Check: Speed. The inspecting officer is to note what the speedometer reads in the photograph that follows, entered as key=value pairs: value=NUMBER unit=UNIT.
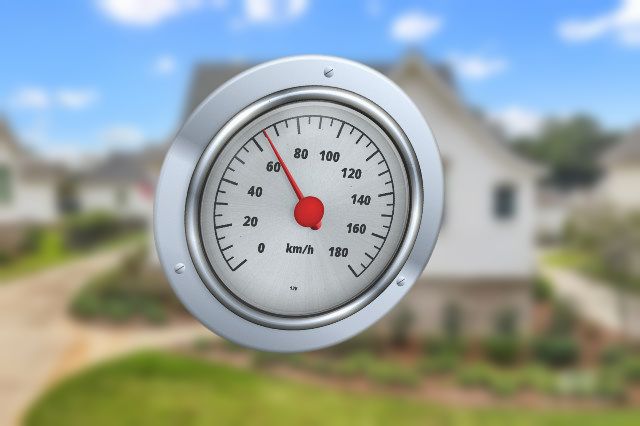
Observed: value=65 unit=km/h
